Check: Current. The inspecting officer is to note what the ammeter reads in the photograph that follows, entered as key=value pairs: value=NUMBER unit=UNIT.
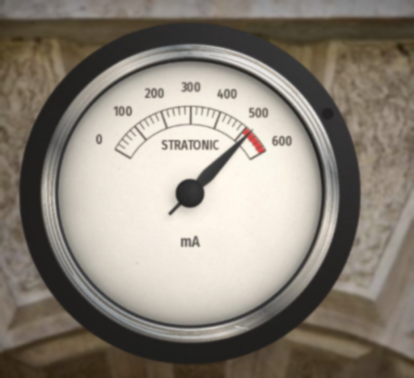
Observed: value=520 unit=mA
